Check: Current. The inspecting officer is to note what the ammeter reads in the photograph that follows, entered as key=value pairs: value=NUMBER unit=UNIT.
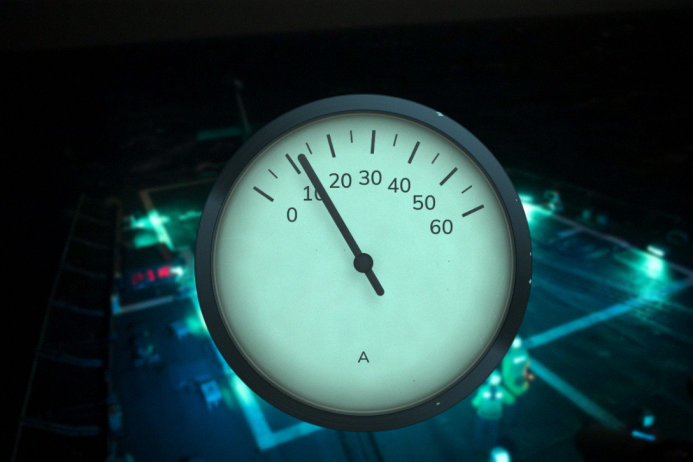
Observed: value=12.5 unit=A
